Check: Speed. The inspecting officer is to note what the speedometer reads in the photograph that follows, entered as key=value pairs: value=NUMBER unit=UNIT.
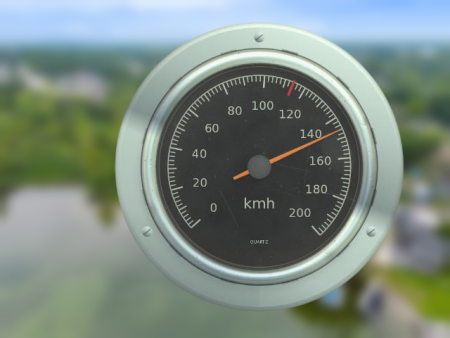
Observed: value=146 unit=km/h
